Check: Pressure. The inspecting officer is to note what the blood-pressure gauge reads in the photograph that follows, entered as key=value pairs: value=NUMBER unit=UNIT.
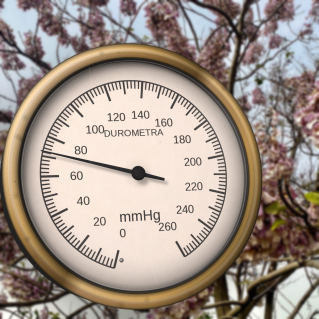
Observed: value=72 unit=mmHg
